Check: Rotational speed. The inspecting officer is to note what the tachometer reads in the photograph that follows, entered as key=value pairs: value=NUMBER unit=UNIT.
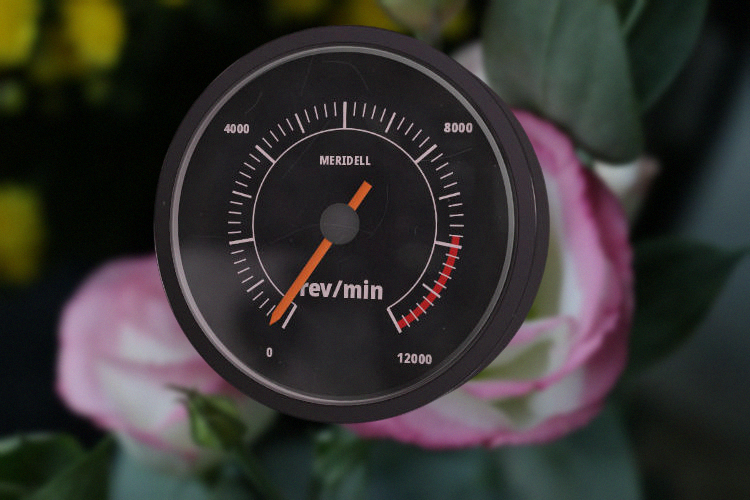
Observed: value=200 unit=rpm
